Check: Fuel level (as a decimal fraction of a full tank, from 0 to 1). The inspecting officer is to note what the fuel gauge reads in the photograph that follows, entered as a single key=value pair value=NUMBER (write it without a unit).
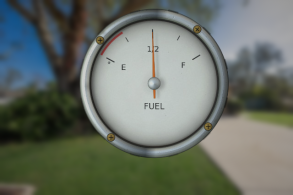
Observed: value=0.5
